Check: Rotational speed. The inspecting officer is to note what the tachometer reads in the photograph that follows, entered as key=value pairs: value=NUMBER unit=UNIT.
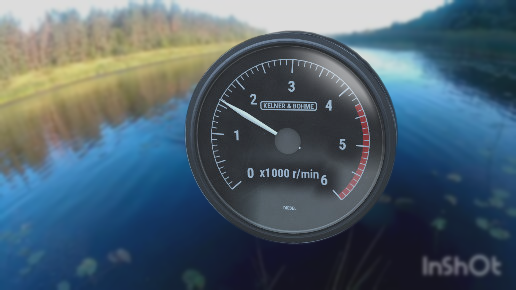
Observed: value=1600 unit=rpm
